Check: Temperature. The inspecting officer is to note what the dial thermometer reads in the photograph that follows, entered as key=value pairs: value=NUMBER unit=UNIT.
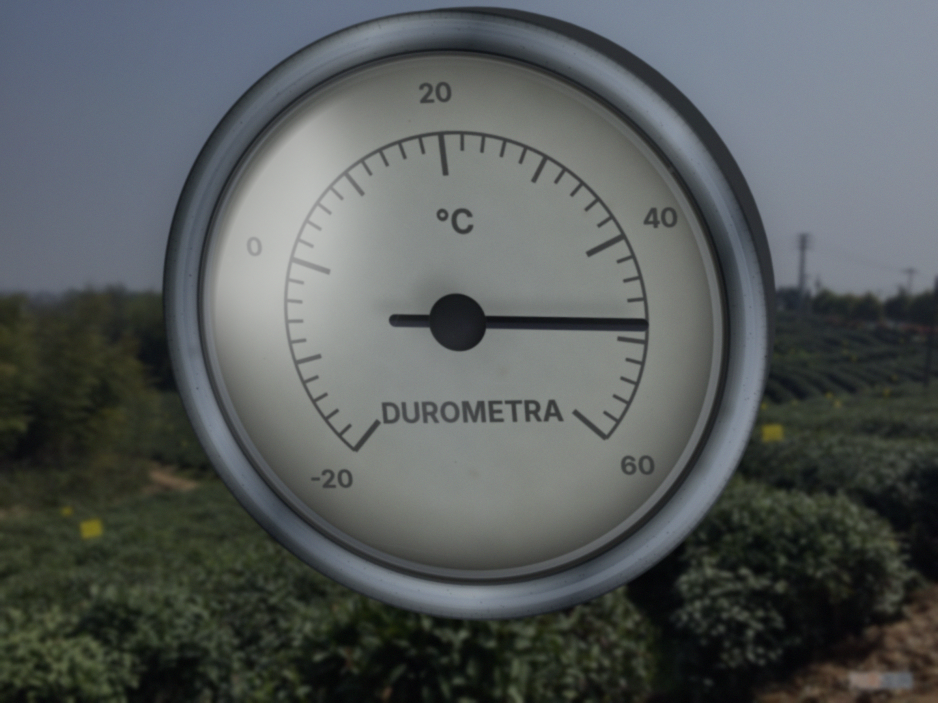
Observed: value=48 unit=°C
